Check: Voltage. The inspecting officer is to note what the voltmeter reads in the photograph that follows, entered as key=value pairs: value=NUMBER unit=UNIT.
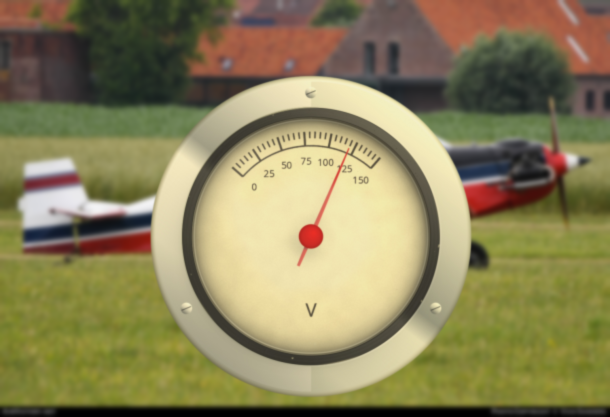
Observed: value=120 unit=V
